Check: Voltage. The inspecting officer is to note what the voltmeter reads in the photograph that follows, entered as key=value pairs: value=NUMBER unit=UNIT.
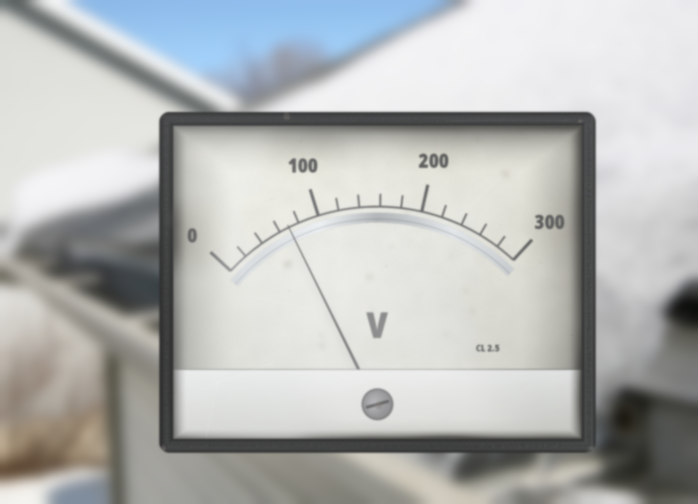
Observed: value=70 unit=V
